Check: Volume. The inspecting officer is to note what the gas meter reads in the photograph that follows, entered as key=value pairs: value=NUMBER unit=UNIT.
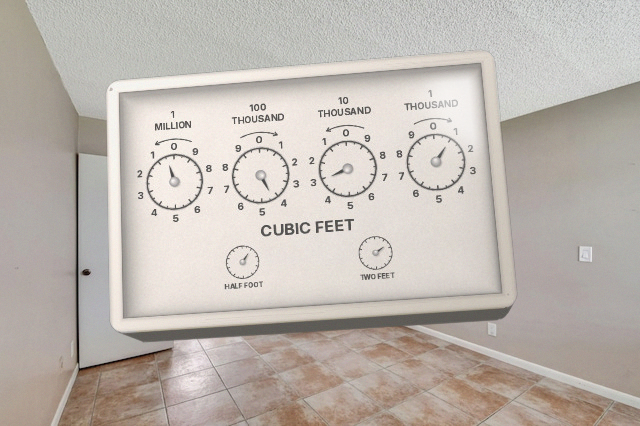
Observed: value=43100 unit=ft³
